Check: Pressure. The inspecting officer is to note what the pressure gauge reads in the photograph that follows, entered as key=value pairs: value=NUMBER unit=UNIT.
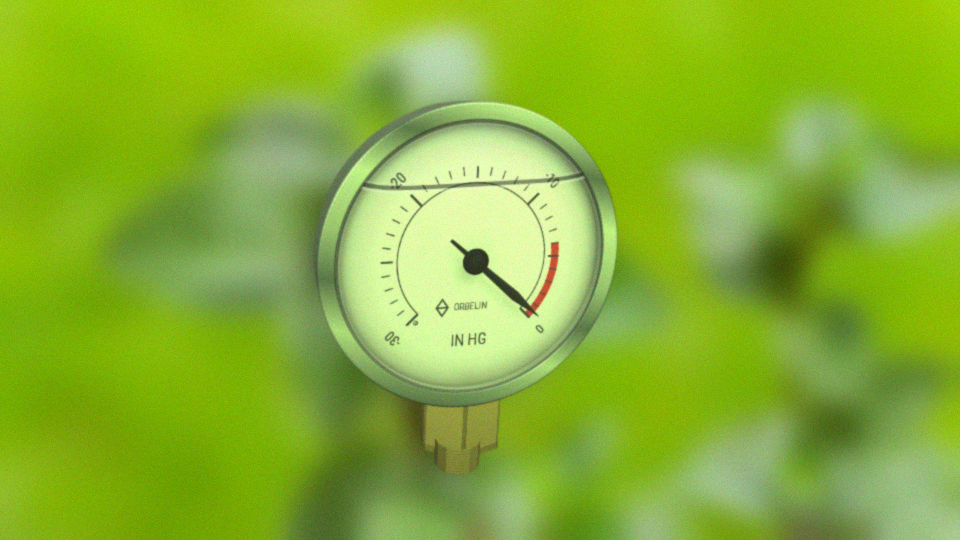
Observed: value=-0.5 unit=inHg
